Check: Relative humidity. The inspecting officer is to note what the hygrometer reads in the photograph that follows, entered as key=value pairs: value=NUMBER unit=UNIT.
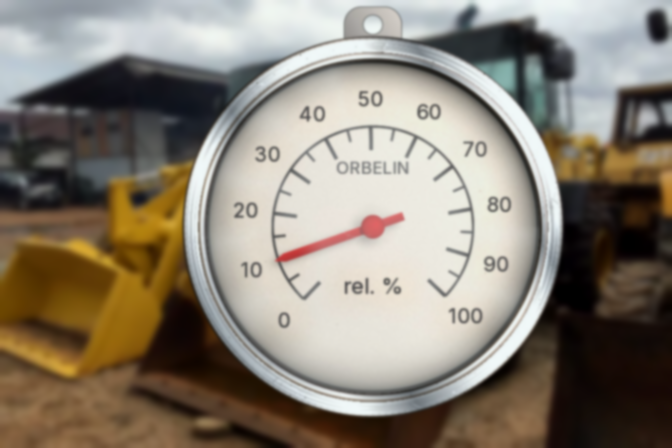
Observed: value=10 unit=%
